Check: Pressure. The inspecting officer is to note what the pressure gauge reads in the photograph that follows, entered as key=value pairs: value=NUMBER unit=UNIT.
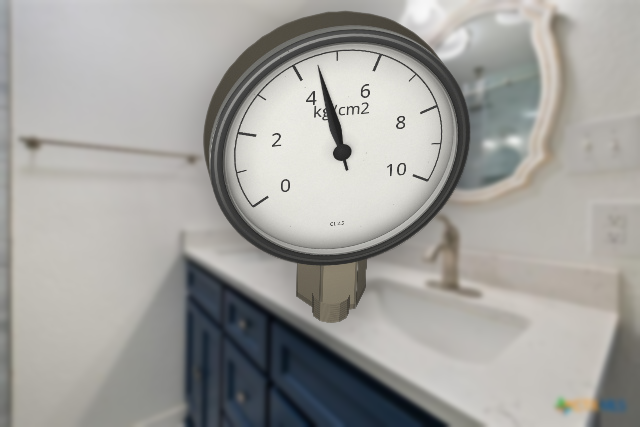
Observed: value=4.5 unit=kg/cm²
